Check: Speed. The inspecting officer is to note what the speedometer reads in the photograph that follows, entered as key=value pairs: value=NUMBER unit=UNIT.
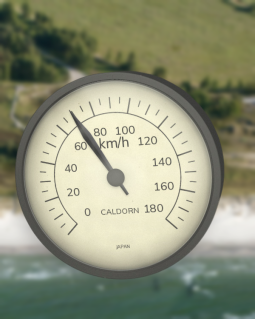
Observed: value=70 unit=km/h
